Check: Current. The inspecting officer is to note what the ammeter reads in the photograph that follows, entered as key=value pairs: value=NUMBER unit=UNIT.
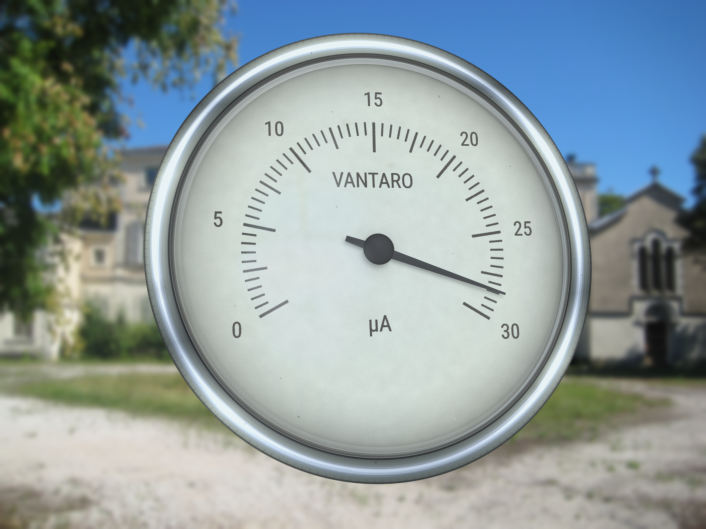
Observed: value=28.5 unit=µA
